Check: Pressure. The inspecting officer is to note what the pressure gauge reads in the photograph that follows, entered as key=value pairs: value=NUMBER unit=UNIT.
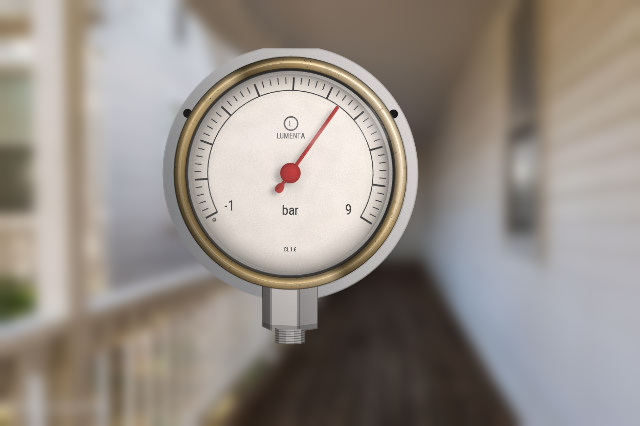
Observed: value=5.4 unit=bar
